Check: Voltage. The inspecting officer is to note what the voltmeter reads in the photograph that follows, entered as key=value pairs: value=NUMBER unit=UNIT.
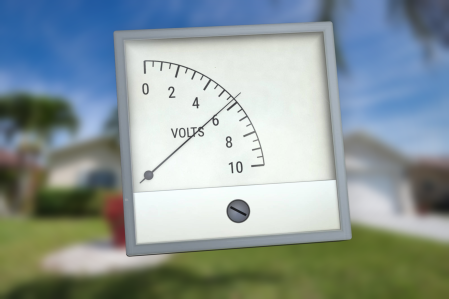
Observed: value=5.75 unit=V
